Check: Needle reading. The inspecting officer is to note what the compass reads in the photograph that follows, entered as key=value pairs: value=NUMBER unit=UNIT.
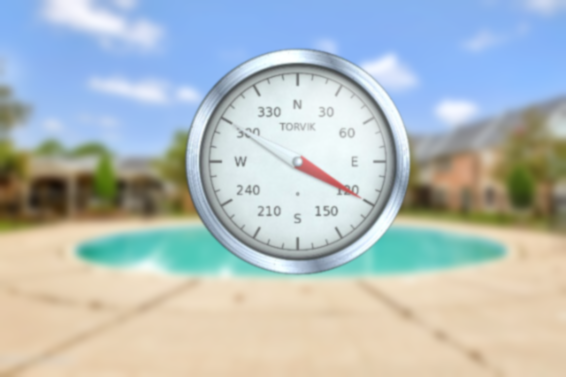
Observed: value=120 unit=°
